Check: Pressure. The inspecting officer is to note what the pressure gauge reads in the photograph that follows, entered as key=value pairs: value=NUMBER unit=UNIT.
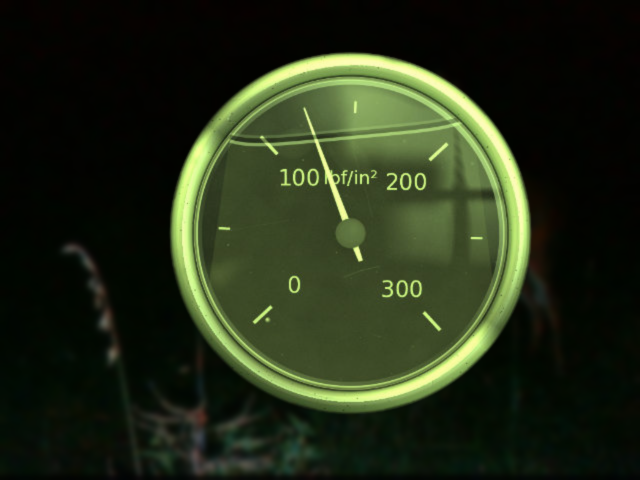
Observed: value=125 unit=psi
